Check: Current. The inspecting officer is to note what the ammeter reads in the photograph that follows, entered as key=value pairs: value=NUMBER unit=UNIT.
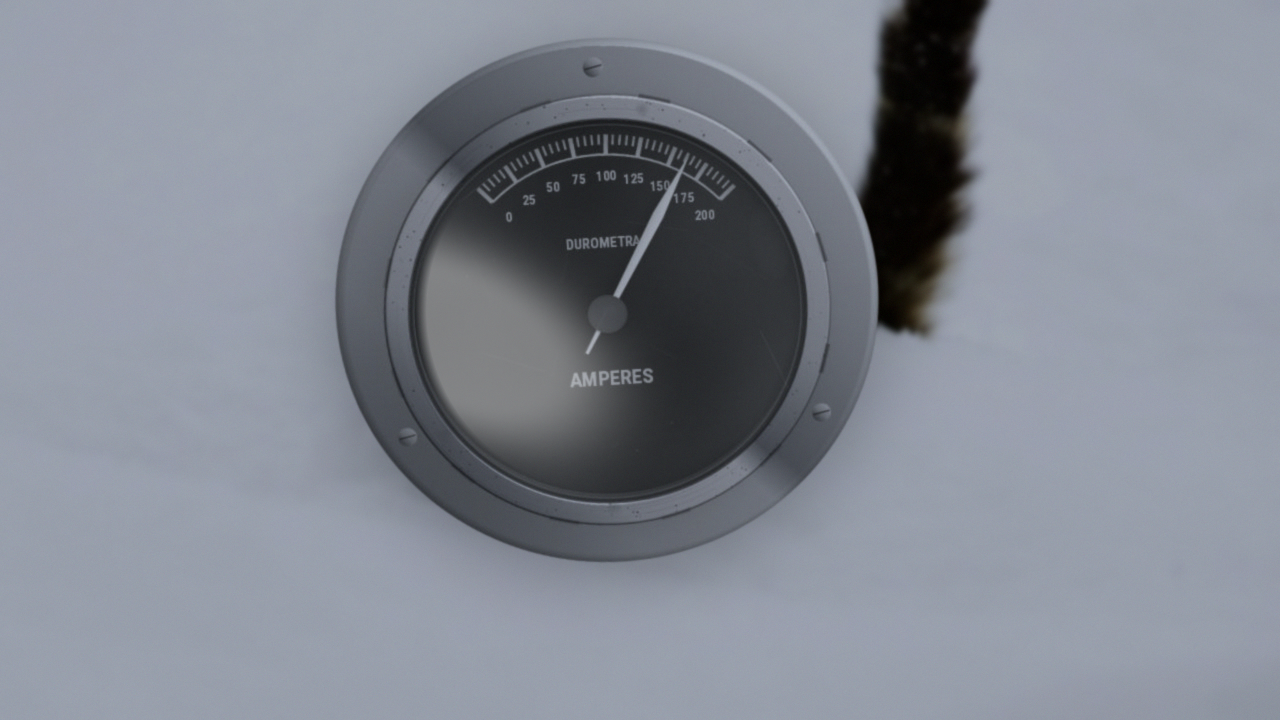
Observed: value=160 unit=A
